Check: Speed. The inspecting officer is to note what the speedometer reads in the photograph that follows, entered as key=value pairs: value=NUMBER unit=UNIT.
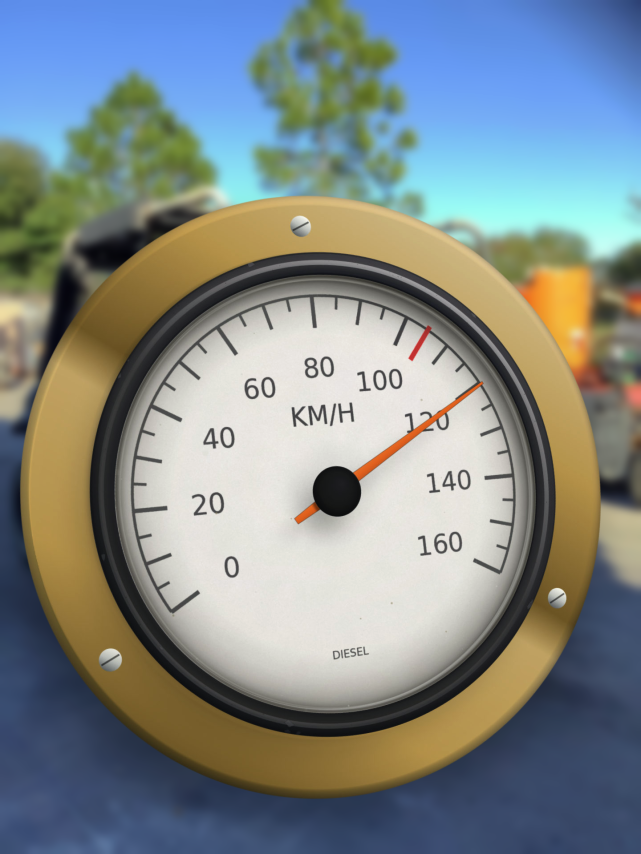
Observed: value=120 unit=km/h
